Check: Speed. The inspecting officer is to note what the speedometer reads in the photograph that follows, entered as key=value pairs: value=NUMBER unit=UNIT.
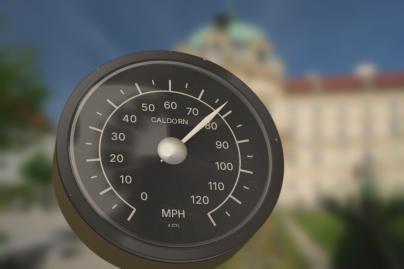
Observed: value=77.5 unit=mph
